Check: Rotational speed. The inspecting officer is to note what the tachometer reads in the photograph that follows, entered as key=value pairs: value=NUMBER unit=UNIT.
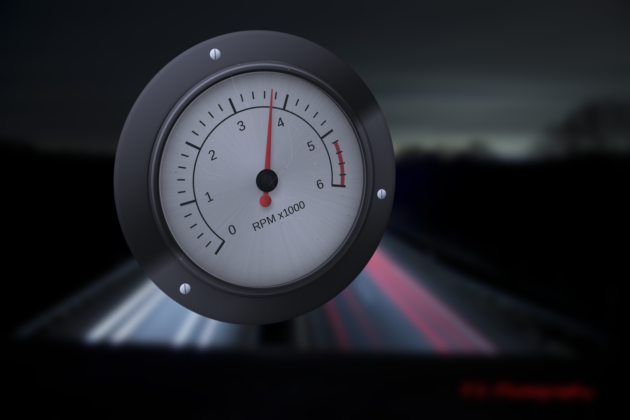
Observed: value=3700 unit=rpm
